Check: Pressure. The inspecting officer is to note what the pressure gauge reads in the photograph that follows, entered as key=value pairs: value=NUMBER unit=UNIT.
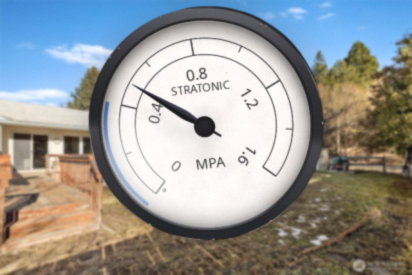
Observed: value=0.5 unit=MPa
